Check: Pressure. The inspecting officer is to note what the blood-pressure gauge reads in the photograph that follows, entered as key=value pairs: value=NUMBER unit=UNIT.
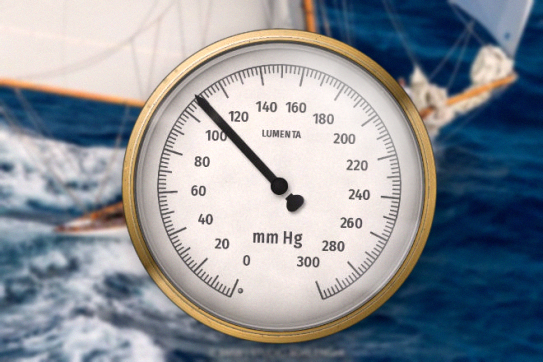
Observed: value=108 unit=mmHg
